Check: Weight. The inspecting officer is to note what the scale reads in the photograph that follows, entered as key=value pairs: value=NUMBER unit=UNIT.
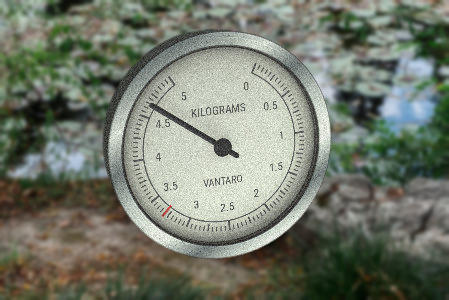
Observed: value=4.65 unit=kg
